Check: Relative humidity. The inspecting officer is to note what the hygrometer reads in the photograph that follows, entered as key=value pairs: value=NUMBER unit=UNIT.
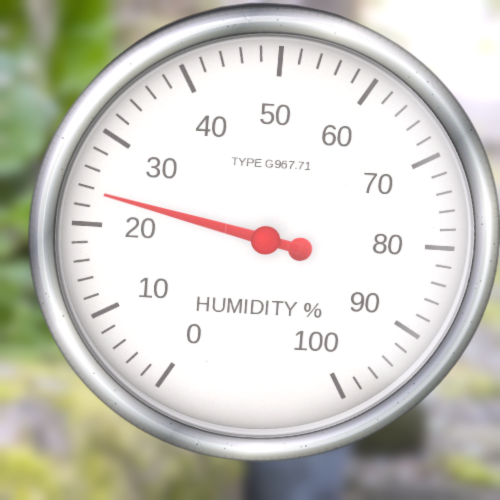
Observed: value=24 unit=%
